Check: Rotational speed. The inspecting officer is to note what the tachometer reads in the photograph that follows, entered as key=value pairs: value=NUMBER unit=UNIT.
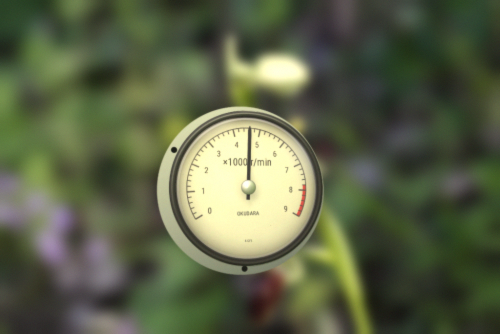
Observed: value=4600 unit=rpm
